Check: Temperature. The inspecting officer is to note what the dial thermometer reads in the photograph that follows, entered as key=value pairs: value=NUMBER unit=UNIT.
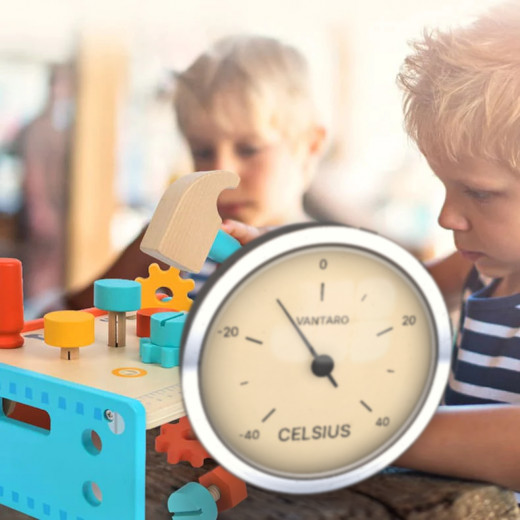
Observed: value=-10 unit=°C
